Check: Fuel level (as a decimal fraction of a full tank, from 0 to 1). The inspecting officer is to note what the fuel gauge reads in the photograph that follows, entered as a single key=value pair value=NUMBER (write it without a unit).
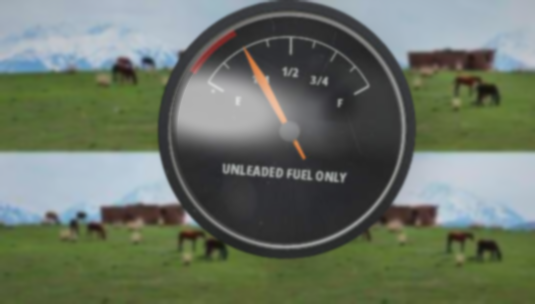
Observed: value=0.25
